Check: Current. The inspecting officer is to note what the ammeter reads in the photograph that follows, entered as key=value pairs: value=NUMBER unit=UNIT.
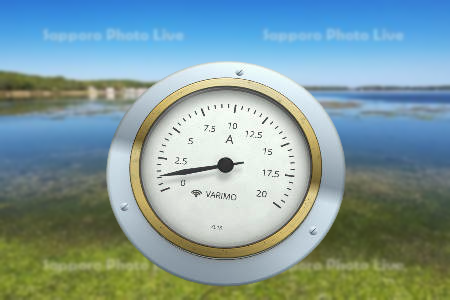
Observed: value=1 unit=A
